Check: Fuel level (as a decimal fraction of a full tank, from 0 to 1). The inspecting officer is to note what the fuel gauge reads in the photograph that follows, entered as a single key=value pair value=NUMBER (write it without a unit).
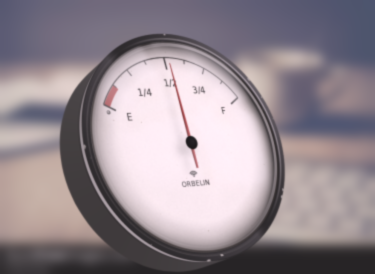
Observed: value=0.5
